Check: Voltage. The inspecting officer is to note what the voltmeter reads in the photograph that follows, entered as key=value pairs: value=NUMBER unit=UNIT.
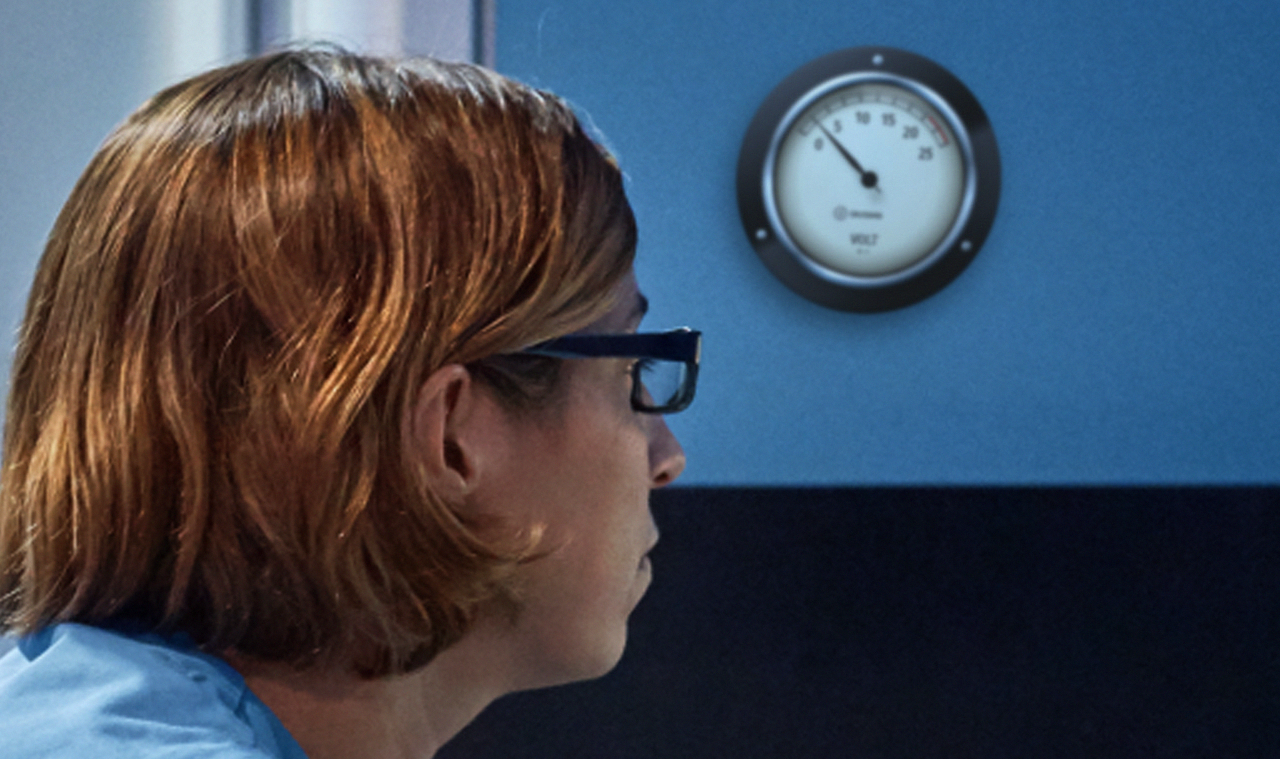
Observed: value=2.5 unit=V
